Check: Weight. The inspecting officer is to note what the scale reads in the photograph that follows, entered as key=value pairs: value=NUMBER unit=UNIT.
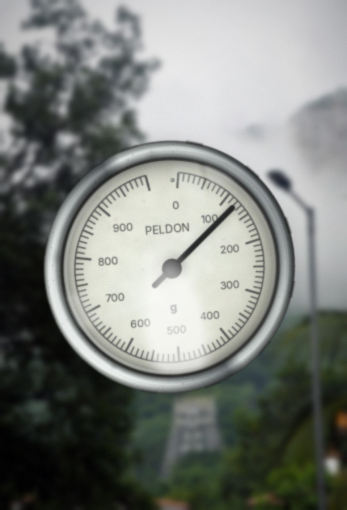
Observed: value=120 unit=g
